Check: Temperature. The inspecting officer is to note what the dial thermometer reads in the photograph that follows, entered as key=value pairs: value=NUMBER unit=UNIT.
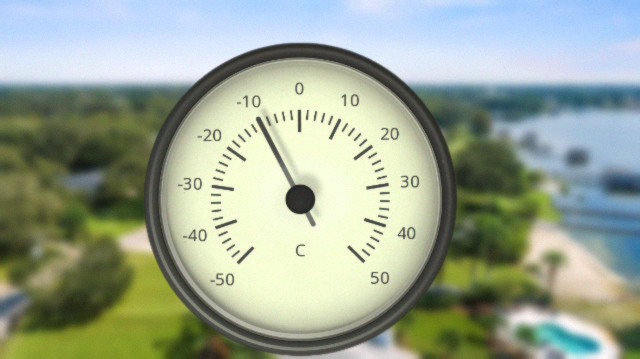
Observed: value=-10 unit=°C
